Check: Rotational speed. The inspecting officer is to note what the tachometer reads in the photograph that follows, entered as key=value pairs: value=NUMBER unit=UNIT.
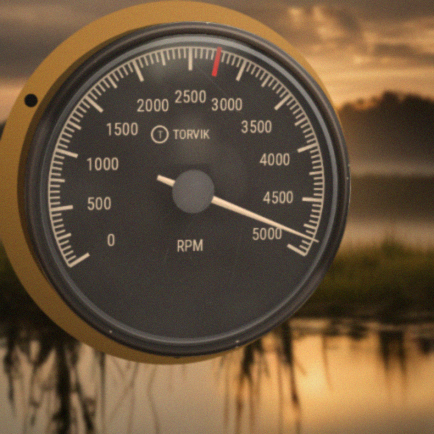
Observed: value=4850 unit=rpm
